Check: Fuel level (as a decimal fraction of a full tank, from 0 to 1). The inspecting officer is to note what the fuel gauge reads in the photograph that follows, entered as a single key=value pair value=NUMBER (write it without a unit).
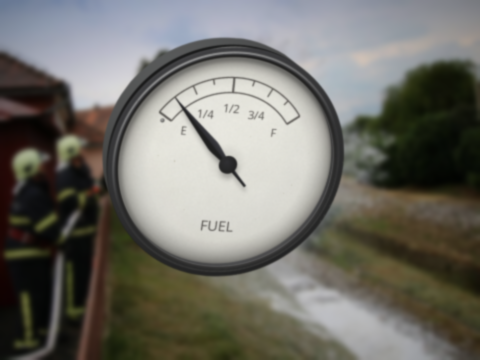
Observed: value=0.125
